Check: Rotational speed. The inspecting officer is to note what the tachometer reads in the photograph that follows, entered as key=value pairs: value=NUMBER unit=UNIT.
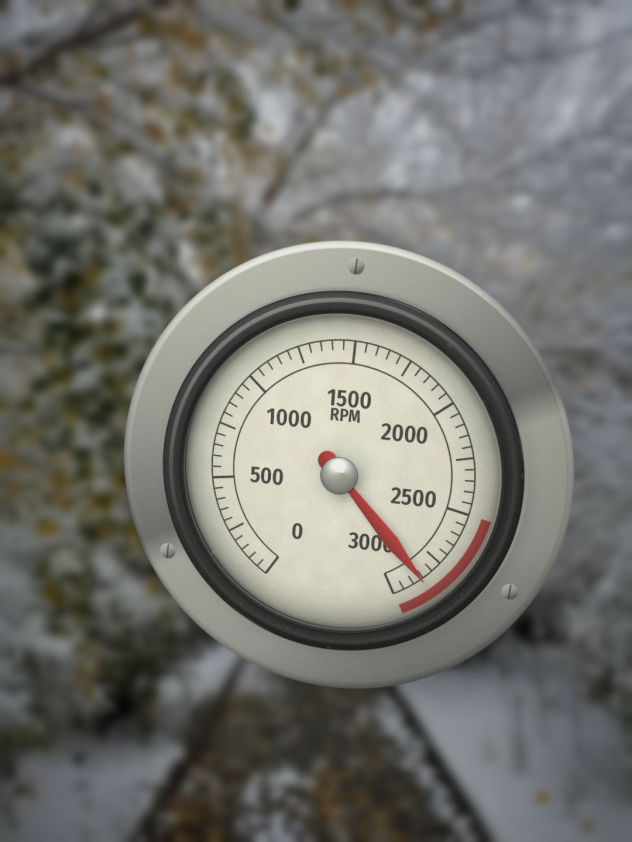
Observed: value=2850 unit=rpm
